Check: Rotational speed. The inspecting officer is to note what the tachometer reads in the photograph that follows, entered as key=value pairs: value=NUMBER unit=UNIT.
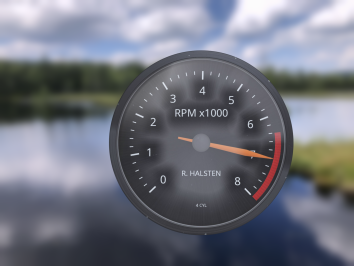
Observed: value=7000 unit=rpm
